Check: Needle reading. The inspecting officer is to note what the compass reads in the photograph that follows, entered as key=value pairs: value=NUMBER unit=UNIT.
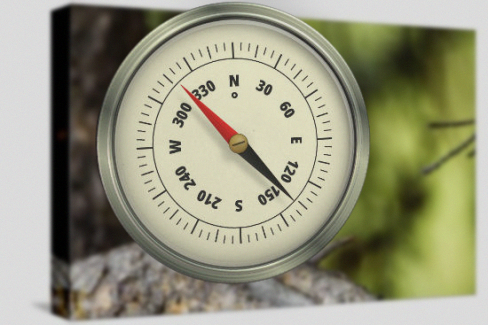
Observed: value=317.5 unit=°
